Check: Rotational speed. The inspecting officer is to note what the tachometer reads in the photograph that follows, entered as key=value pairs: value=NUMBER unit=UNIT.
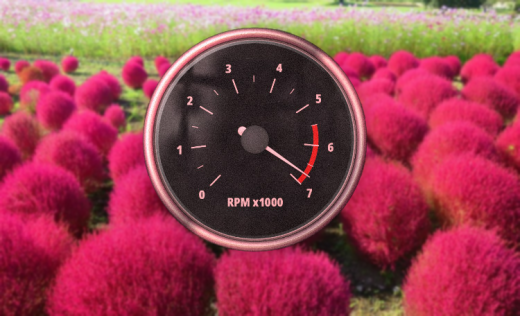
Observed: value=6750 unit=rpm
